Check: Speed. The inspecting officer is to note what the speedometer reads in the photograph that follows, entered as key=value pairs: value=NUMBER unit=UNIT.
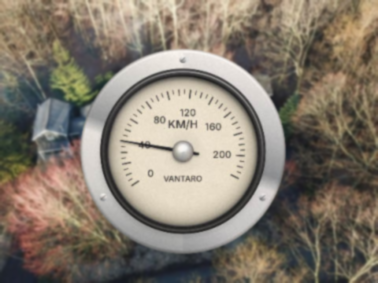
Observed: value=40 unit=km/h
